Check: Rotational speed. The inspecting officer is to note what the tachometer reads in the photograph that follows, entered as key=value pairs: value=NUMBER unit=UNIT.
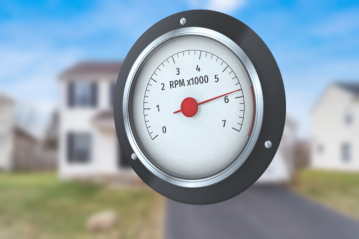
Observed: value=5800 unit=rpm
